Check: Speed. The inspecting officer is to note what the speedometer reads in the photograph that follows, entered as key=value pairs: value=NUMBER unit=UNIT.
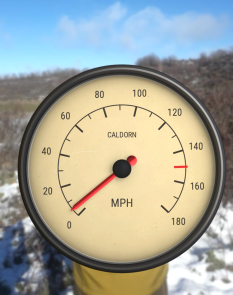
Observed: value=5 unit=mph
